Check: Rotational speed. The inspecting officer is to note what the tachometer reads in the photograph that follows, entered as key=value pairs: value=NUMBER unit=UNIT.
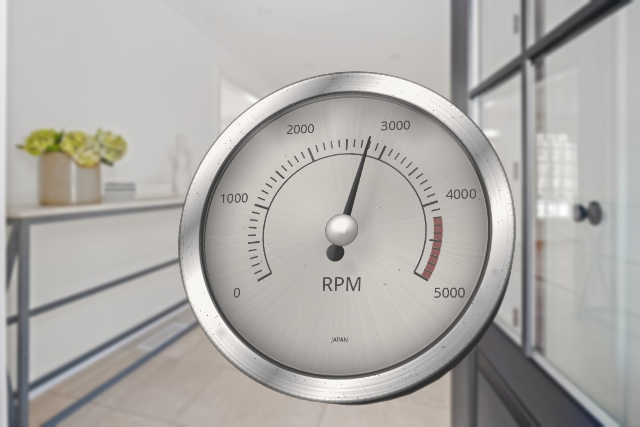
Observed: value=2800 unit=rpm
